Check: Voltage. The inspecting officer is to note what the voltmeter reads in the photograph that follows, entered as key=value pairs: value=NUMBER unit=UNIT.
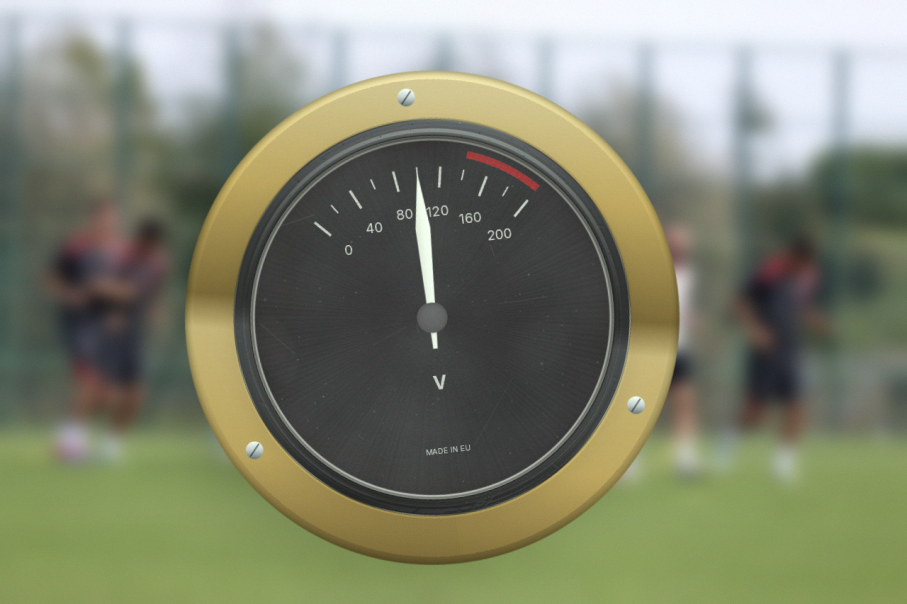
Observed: value=100 unit=V
